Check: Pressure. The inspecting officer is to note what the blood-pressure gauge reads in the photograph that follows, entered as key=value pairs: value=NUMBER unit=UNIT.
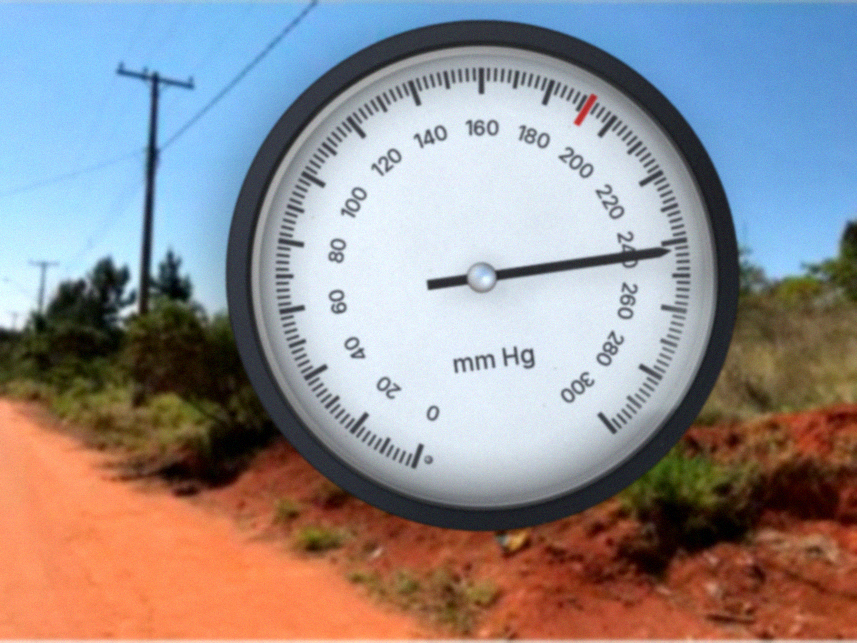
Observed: value=242 unit=mmHg
